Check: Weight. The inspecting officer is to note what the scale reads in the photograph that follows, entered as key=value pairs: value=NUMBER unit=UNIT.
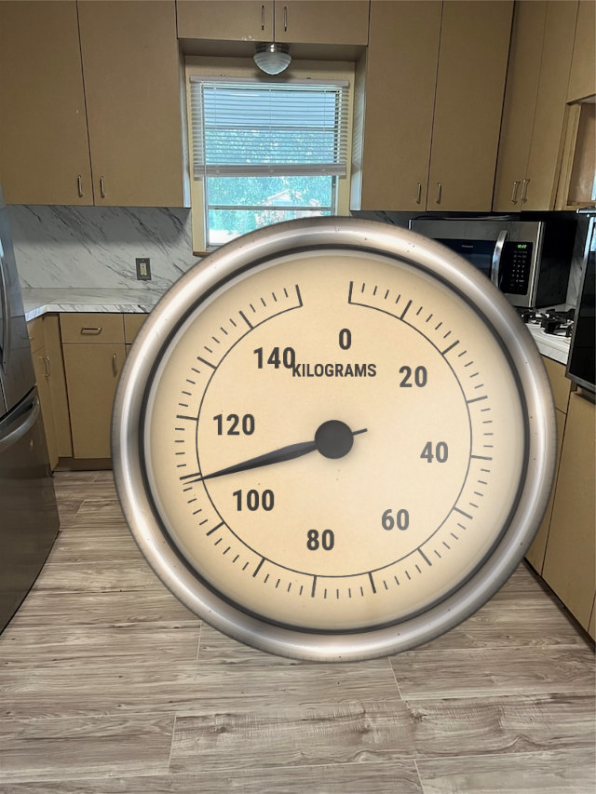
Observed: value=109 unit=kg
